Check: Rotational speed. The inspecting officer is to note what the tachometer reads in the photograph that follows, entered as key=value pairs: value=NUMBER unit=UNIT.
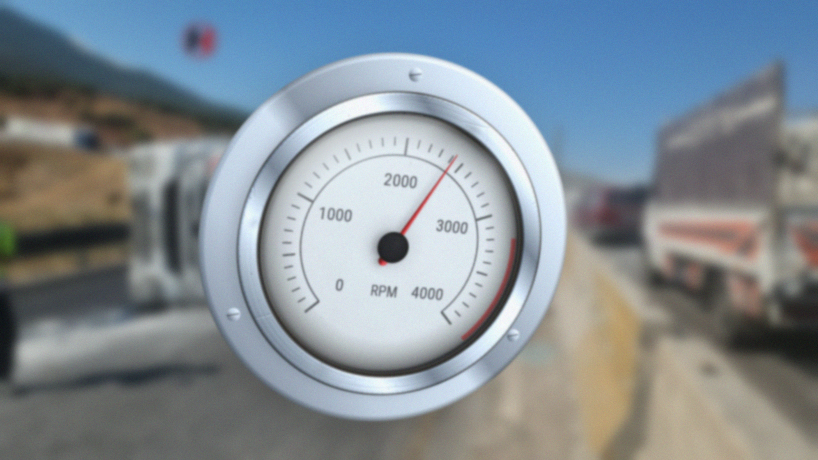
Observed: value=2400 unit=rpm
